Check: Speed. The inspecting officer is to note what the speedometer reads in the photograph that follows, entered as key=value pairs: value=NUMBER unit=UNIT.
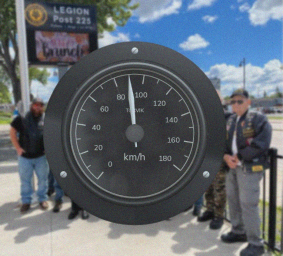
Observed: value=90 unit=km/h
